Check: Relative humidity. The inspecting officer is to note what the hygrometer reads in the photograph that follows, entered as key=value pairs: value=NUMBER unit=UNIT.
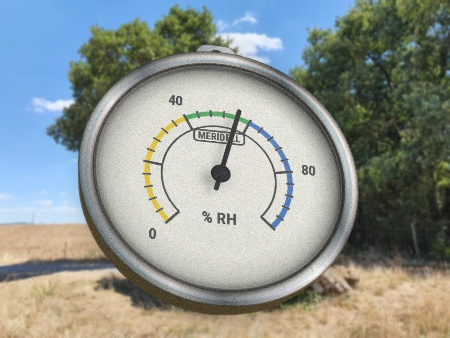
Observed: value=56 unit=%
